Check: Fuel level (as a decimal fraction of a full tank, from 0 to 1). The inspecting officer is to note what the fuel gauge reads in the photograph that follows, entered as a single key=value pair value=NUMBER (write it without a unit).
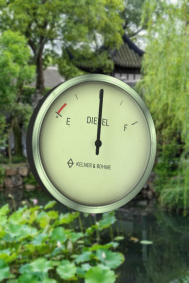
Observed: value=0.5
